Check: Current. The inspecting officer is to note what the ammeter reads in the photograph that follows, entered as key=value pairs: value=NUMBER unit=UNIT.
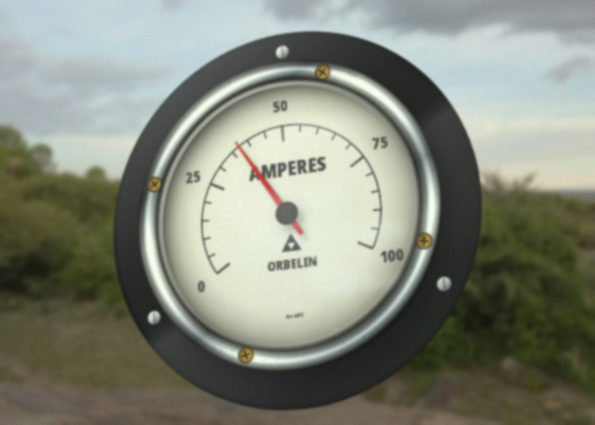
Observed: value=37.5 unit=A
